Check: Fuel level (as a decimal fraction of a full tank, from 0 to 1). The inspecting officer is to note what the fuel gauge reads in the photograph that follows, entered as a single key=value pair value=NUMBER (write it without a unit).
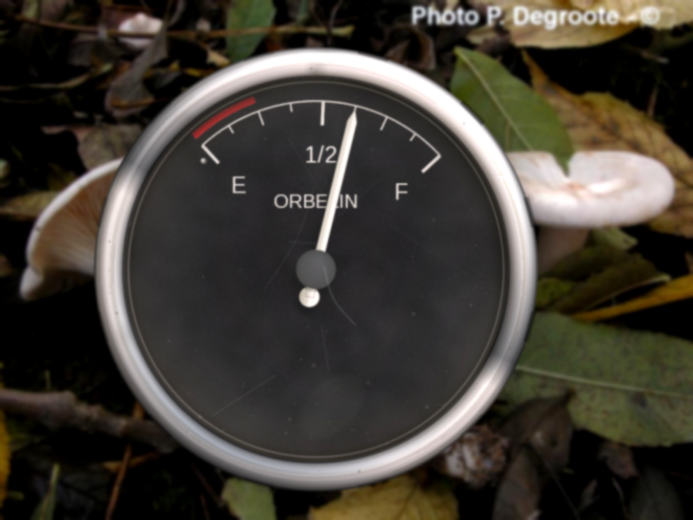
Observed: value=0.625
